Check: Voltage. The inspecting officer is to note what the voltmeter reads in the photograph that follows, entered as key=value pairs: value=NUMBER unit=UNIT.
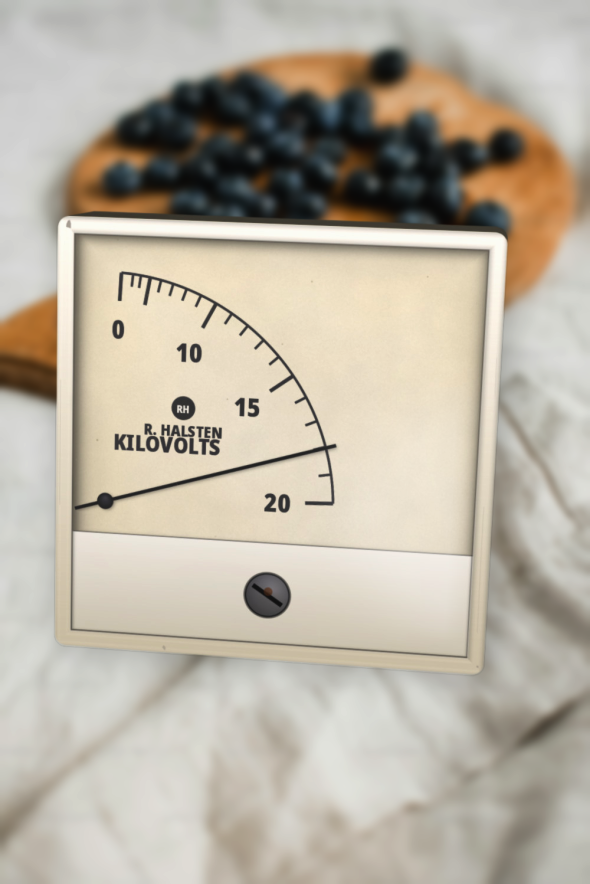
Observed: value=18 unit=kV
